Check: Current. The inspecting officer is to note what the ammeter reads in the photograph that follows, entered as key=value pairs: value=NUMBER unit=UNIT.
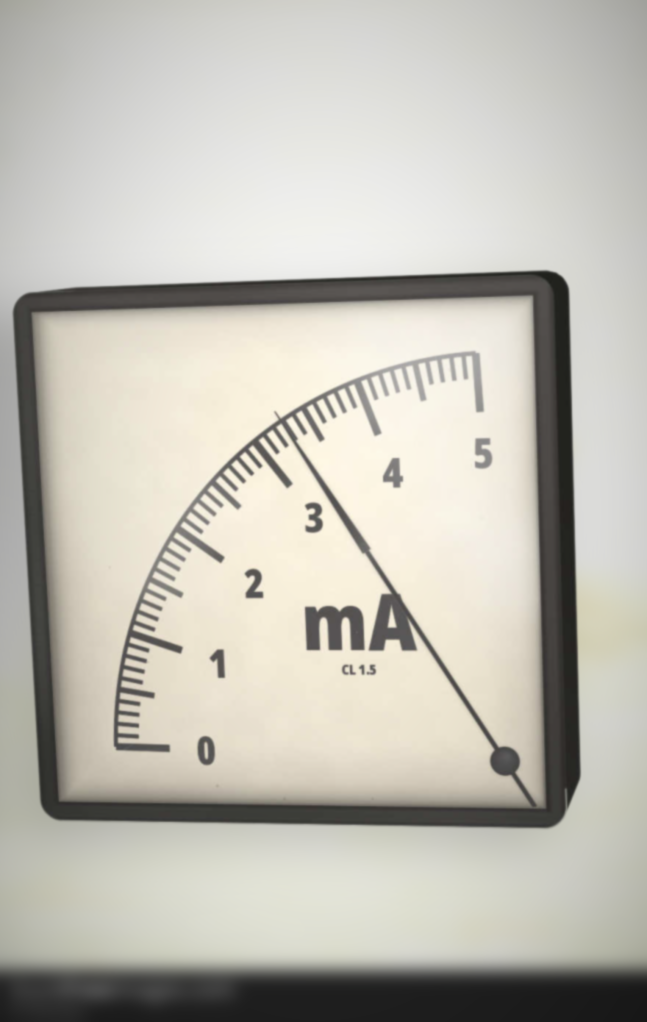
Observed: value=3.3 unit=mA
